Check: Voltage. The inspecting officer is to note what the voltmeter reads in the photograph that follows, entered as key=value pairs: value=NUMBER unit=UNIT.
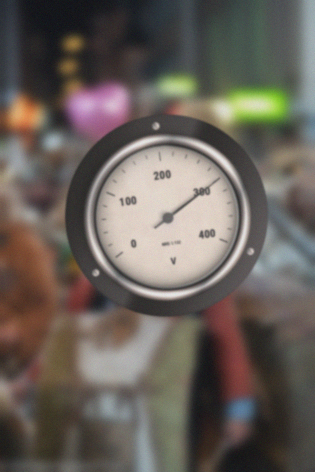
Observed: value=300 unit=V
